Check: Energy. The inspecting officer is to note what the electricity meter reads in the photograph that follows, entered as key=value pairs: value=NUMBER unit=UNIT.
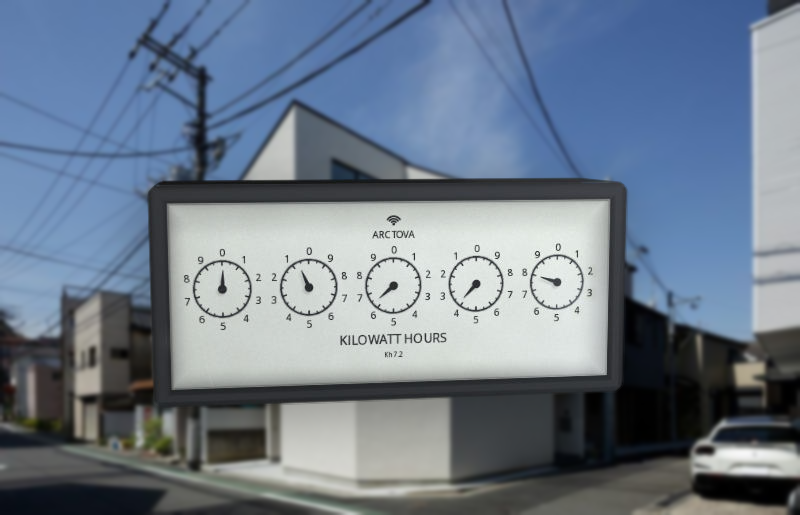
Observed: value=638 unit=kWh
